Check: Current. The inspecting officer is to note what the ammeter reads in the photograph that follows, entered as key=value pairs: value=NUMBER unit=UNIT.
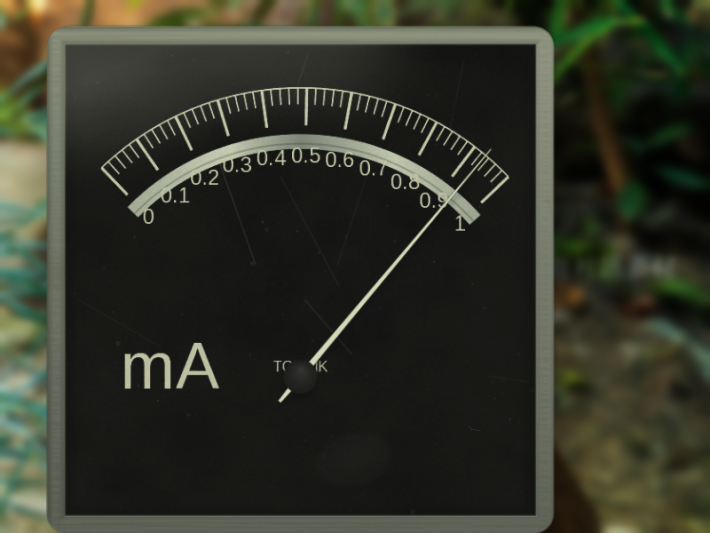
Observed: value=0.93 unit=mA
